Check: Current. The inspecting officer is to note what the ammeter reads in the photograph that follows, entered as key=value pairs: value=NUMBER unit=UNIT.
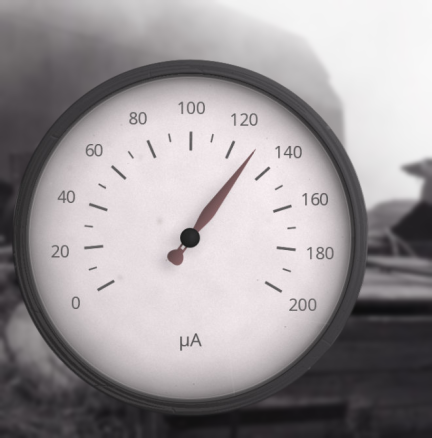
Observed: value=130 unit=µA
